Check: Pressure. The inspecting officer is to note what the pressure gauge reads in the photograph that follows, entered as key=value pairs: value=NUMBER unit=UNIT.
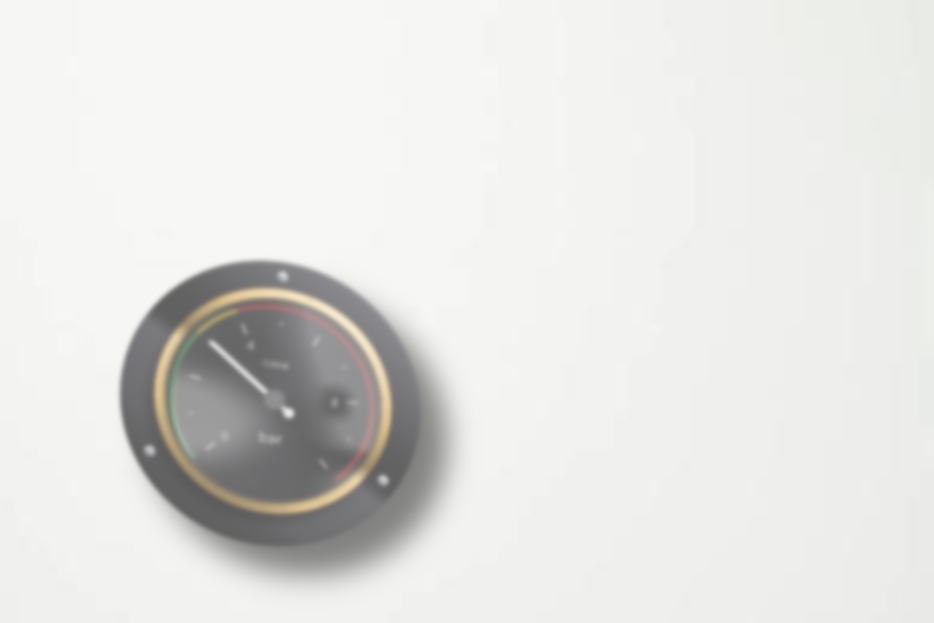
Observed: value=3 unit=bar
